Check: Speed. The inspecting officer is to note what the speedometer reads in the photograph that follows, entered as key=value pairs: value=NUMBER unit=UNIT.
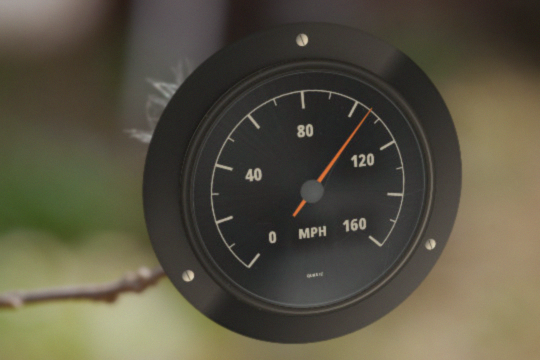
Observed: value=105 unit=mph
